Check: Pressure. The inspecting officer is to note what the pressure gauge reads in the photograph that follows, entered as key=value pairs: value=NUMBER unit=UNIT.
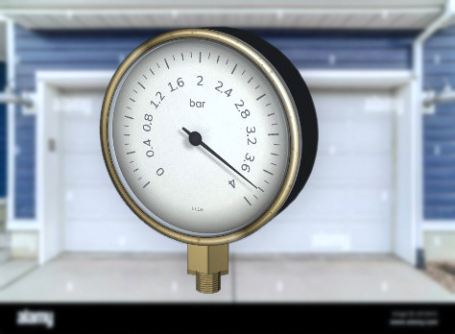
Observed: value=3.8 unit=bar
